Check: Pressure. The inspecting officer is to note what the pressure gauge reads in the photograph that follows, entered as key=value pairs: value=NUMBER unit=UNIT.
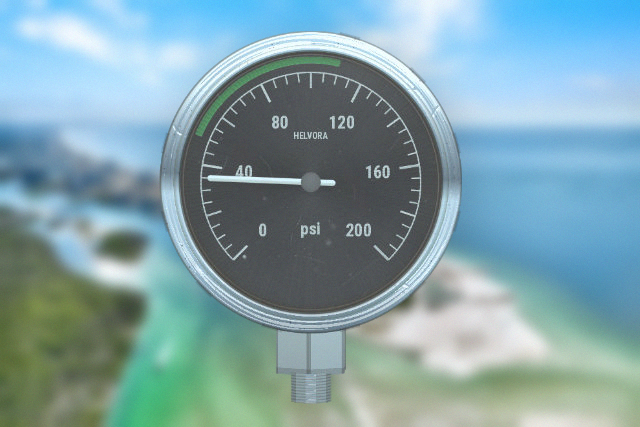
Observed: value=35 unit=psi
